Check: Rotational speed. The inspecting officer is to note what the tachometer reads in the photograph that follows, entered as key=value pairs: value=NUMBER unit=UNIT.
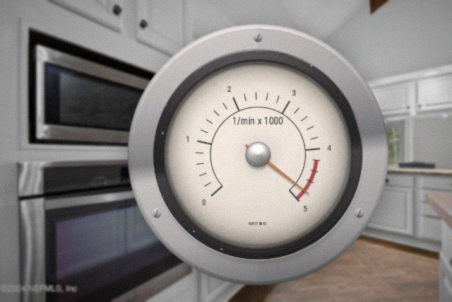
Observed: value=4800 unit=rpm
